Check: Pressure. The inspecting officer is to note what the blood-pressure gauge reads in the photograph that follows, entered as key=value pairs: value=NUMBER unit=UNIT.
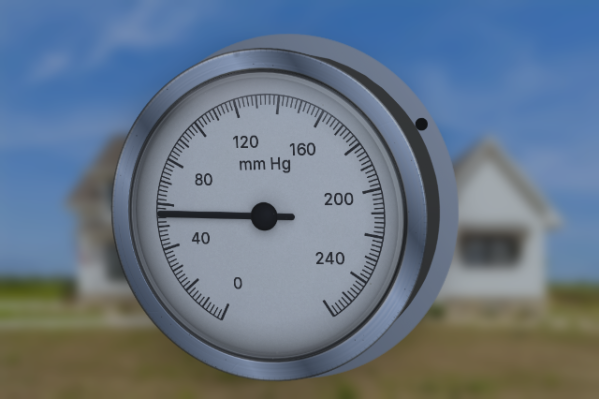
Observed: value=56 unit=mmHg
